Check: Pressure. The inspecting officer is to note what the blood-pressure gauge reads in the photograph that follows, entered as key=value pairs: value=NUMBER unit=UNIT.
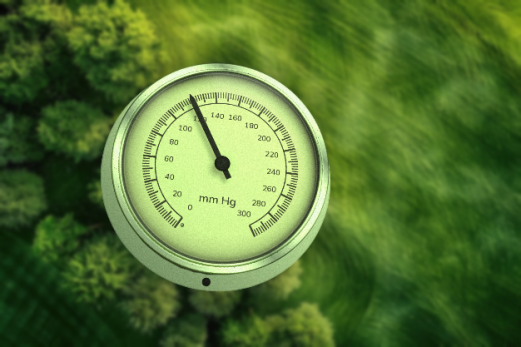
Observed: value=120 unit=mmHg
